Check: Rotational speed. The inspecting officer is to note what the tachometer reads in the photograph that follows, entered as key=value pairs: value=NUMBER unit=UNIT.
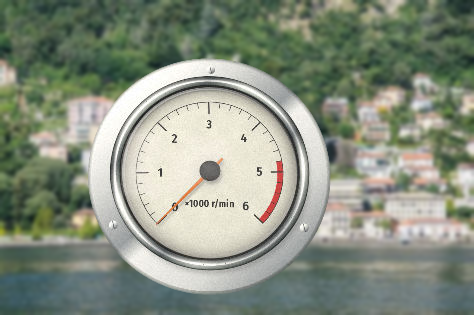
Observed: value=0 unit=rpm
